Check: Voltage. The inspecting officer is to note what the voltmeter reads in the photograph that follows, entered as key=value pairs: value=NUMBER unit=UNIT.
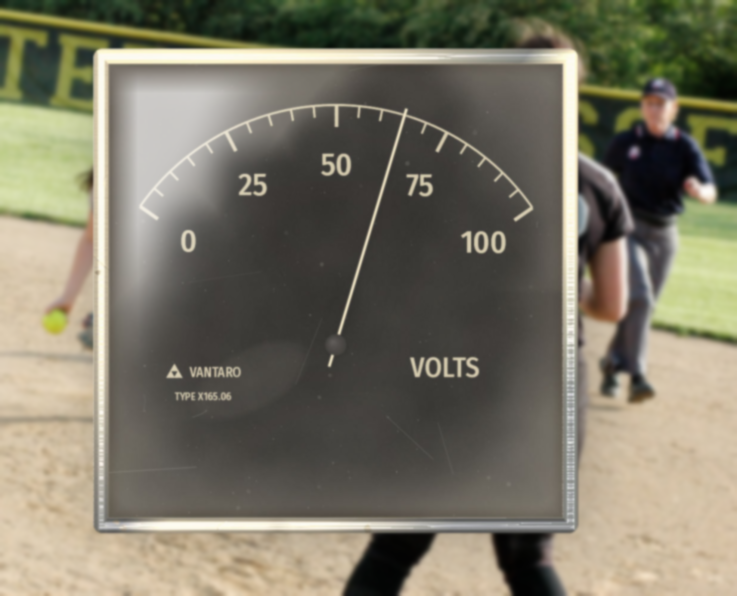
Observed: value=65 unit=V
